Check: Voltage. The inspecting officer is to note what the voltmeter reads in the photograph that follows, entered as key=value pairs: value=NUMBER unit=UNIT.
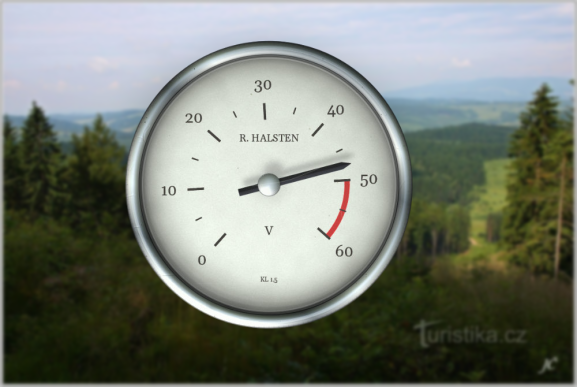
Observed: value=47.5 unit=V
